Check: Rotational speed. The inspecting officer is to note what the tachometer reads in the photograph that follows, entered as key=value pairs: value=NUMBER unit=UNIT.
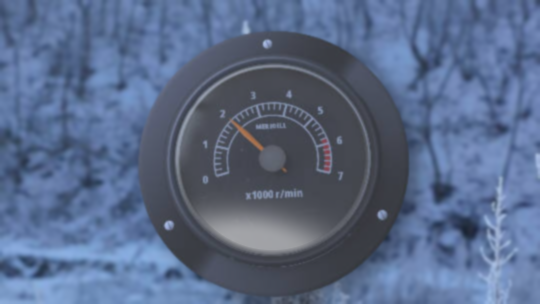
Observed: value=2000 unit=rpm
